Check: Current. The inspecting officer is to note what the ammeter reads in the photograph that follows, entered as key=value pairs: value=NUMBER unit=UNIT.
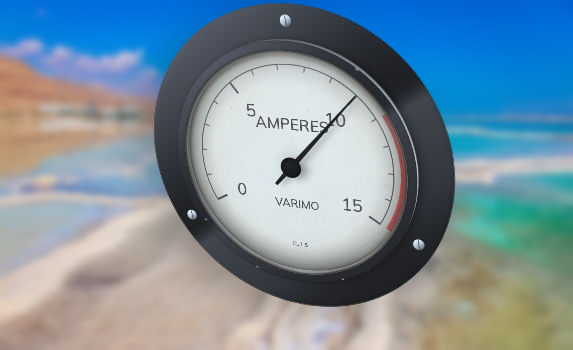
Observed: value=10 unit=A
